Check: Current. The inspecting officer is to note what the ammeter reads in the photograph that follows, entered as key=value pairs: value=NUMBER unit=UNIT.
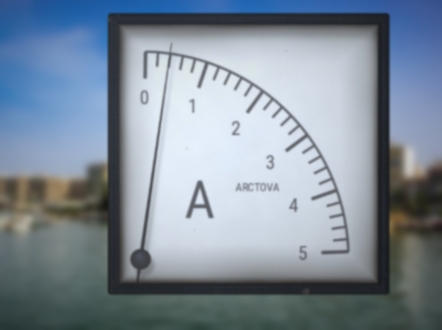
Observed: value=0.4 unit=A
